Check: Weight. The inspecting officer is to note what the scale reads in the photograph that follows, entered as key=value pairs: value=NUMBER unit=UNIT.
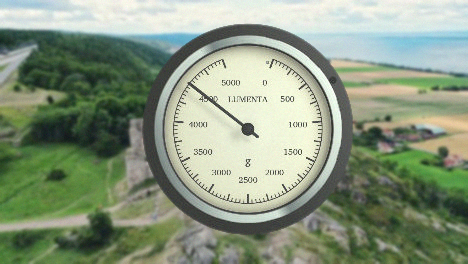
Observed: value=4500 unit=g
